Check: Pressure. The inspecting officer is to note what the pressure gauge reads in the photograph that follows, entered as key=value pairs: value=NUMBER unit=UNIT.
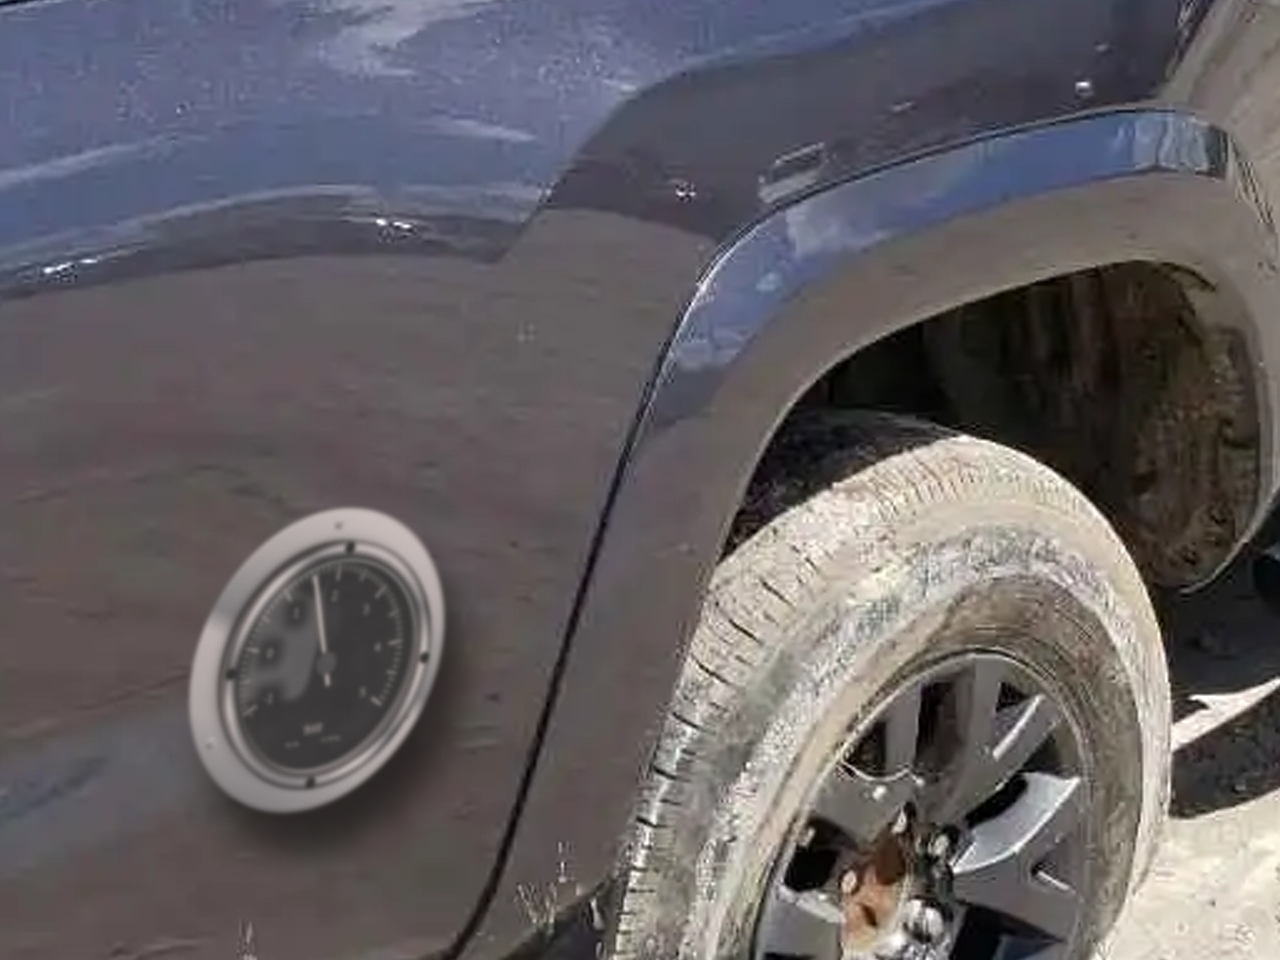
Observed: value=1.5 unit=bar
